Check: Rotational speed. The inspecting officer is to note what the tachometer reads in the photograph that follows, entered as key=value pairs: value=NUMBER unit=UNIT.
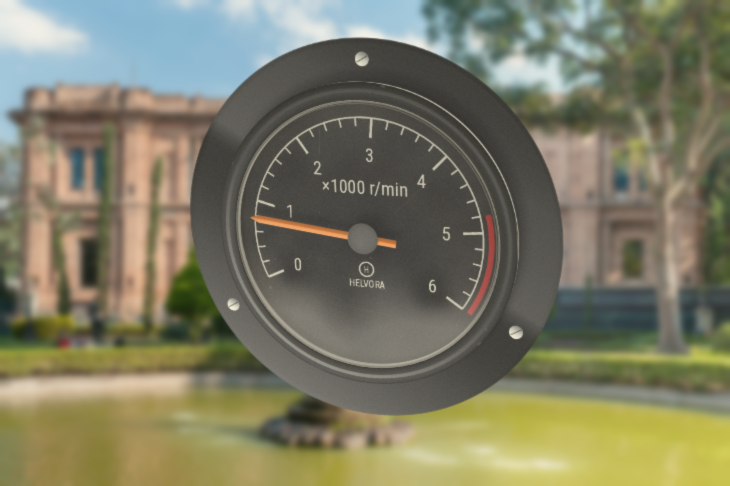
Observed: value=800 unit=rpm
